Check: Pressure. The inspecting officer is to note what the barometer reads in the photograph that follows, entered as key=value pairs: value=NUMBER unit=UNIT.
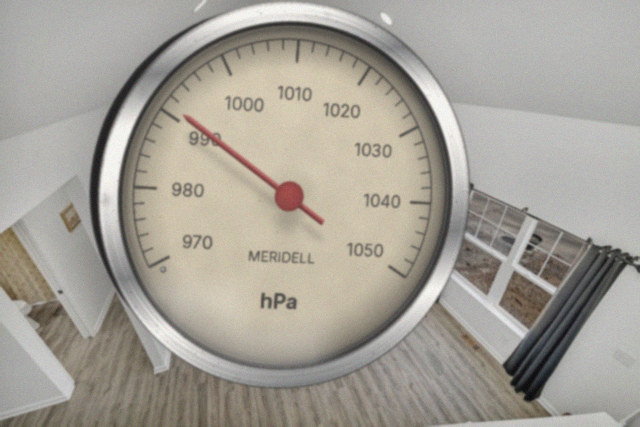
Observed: value=991 unit=hPa
